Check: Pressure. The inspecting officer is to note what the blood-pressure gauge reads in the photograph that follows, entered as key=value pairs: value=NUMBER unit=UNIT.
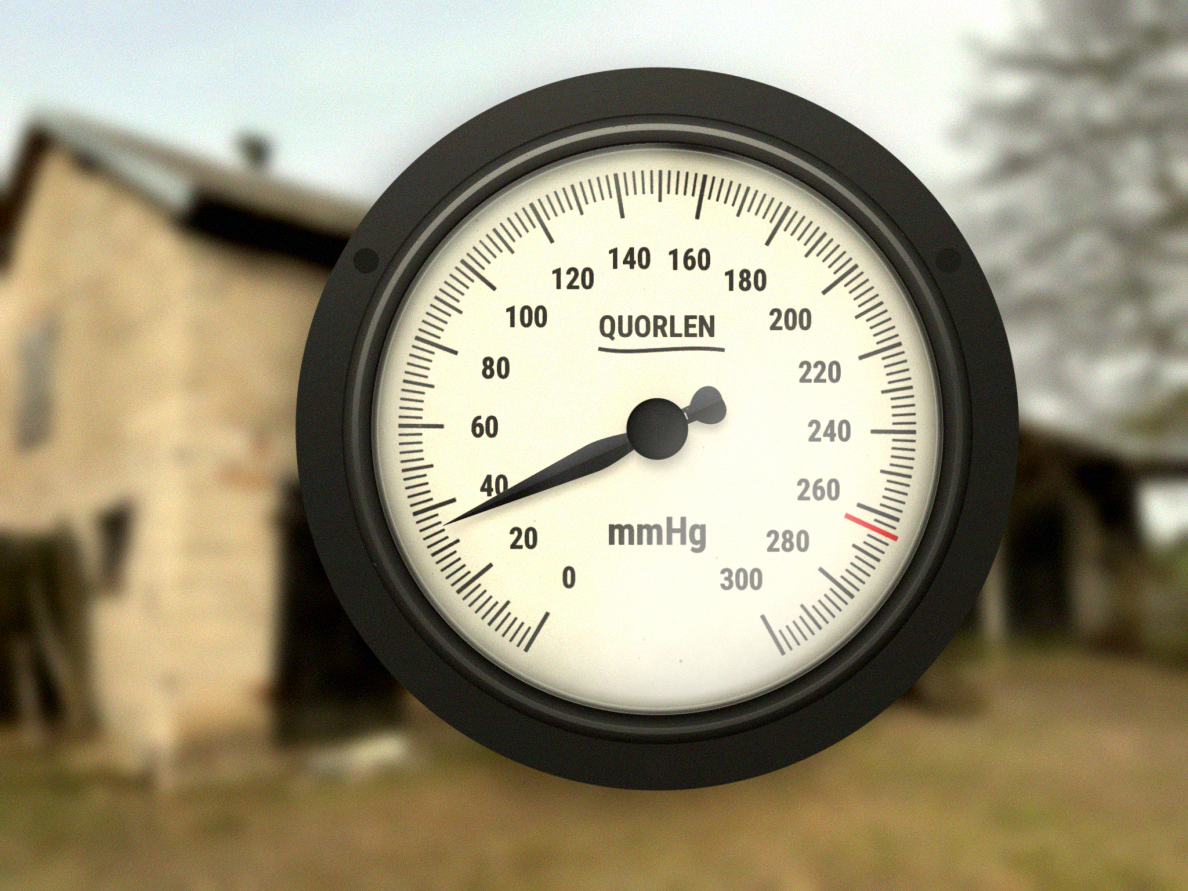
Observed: value=35 unit=mmHg
